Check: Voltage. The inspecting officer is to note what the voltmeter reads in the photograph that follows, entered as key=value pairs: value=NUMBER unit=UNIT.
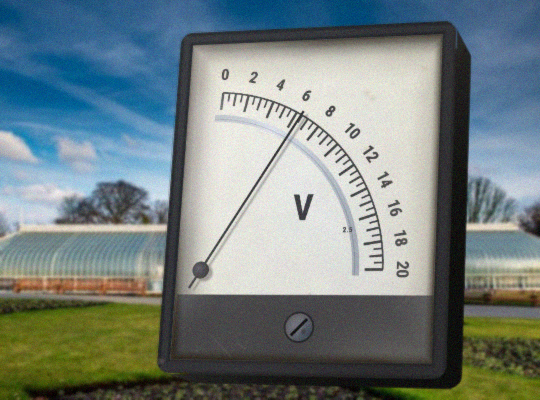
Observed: value=6.5 unit=V
